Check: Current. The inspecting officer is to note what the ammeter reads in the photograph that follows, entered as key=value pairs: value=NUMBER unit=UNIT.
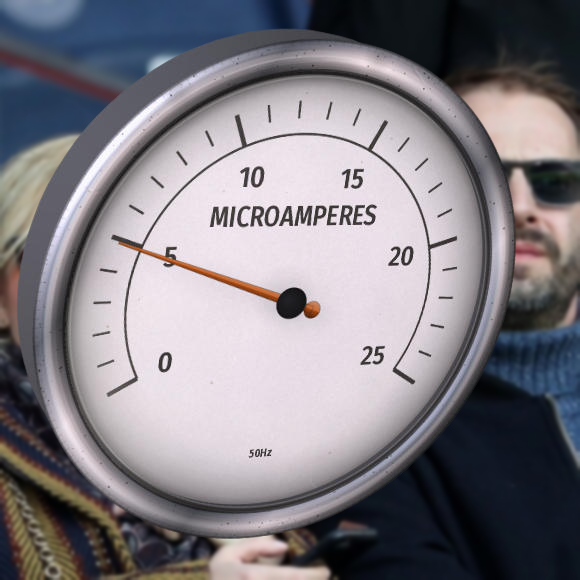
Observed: value=5 unit=µA
